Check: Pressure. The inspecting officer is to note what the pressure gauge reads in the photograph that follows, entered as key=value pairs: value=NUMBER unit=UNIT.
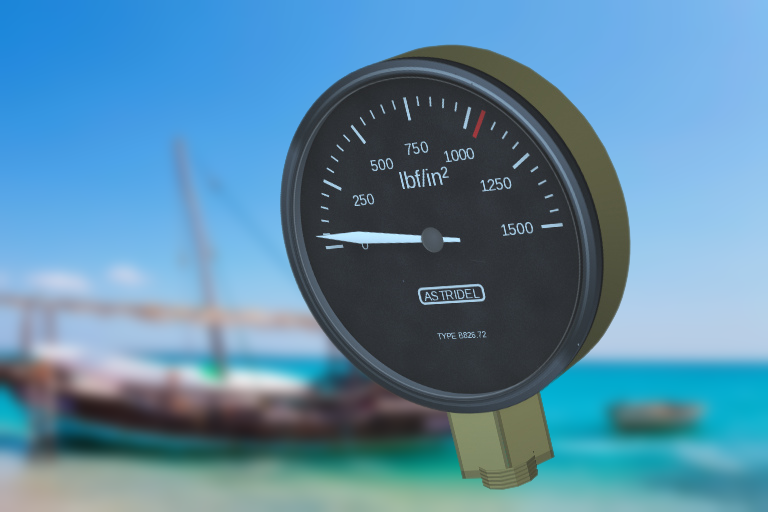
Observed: value=50 unit=psi
